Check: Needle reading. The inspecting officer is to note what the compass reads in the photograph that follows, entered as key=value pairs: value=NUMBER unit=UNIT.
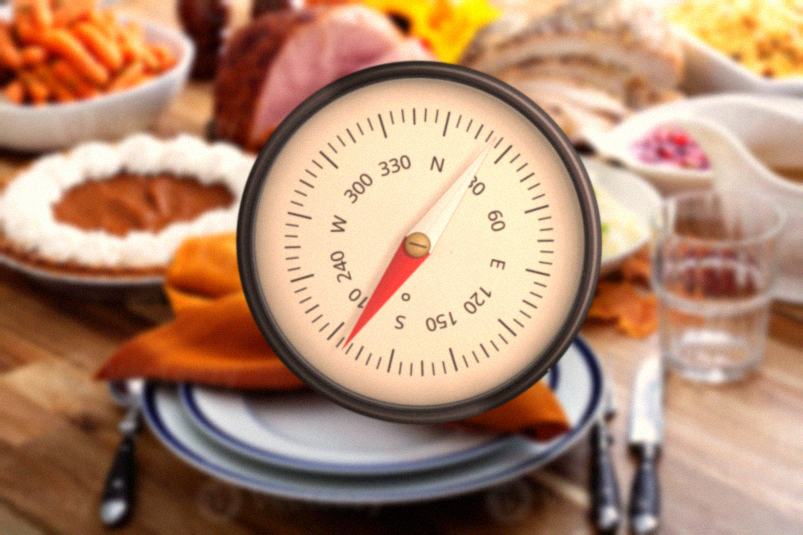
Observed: value=202.5 unit=°
